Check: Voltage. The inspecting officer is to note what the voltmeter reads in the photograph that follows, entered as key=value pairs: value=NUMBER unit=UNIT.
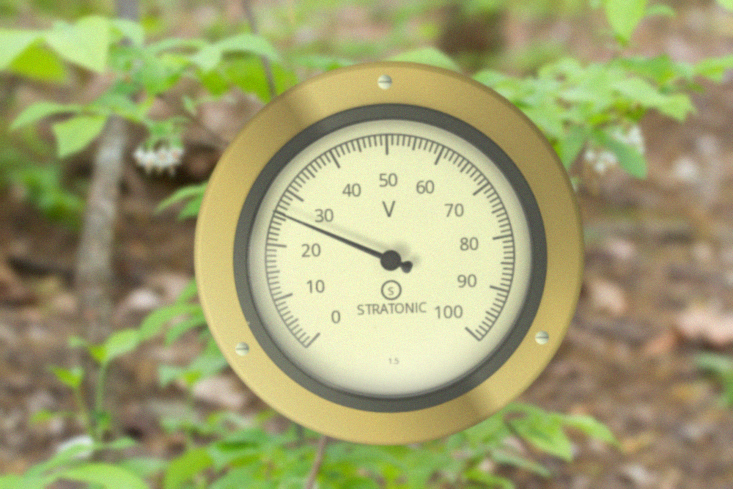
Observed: value=26 unit=V
